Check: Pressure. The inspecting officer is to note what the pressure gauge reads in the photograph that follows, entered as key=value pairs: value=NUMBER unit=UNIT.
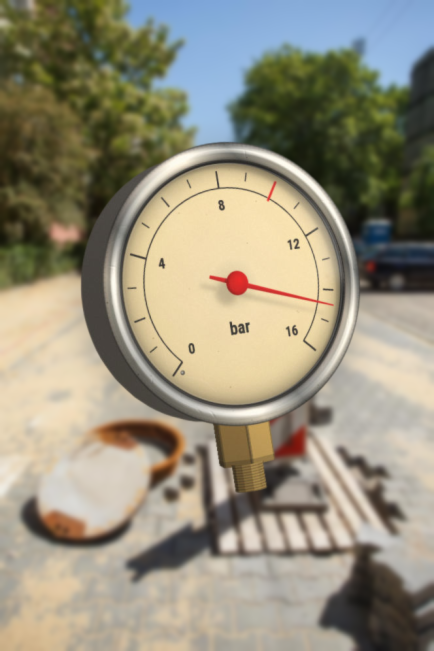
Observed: value=14.5 unit=bar
